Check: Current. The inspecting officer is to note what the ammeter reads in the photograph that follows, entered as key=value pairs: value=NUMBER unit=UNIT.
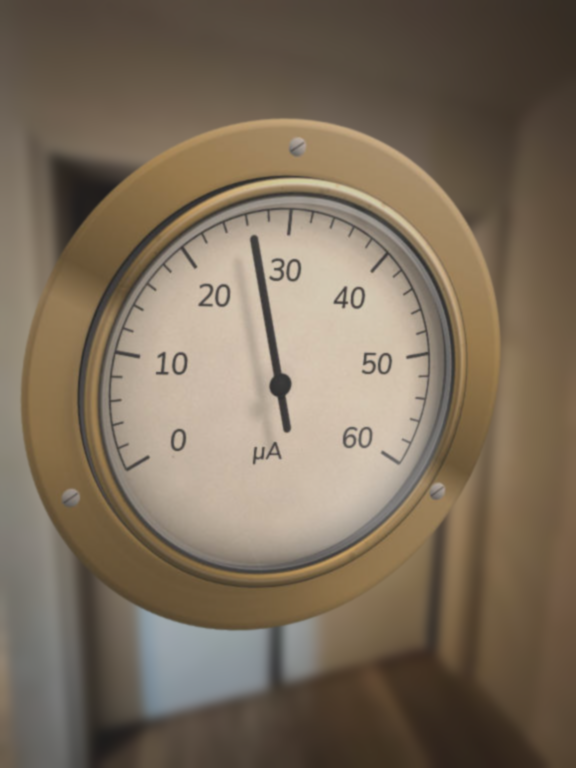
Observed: value=26 unit=µA
